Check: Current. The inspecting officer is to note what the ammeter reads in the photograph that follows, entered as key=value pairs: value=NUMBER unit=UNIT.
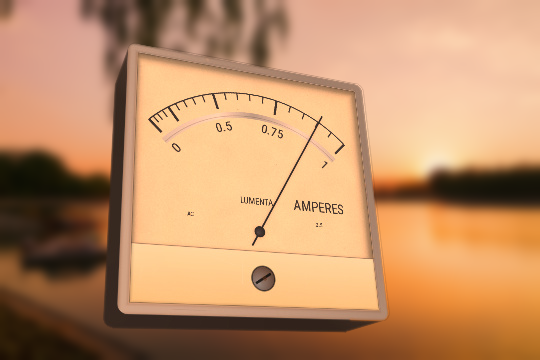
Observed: value=0.9 unit=A
